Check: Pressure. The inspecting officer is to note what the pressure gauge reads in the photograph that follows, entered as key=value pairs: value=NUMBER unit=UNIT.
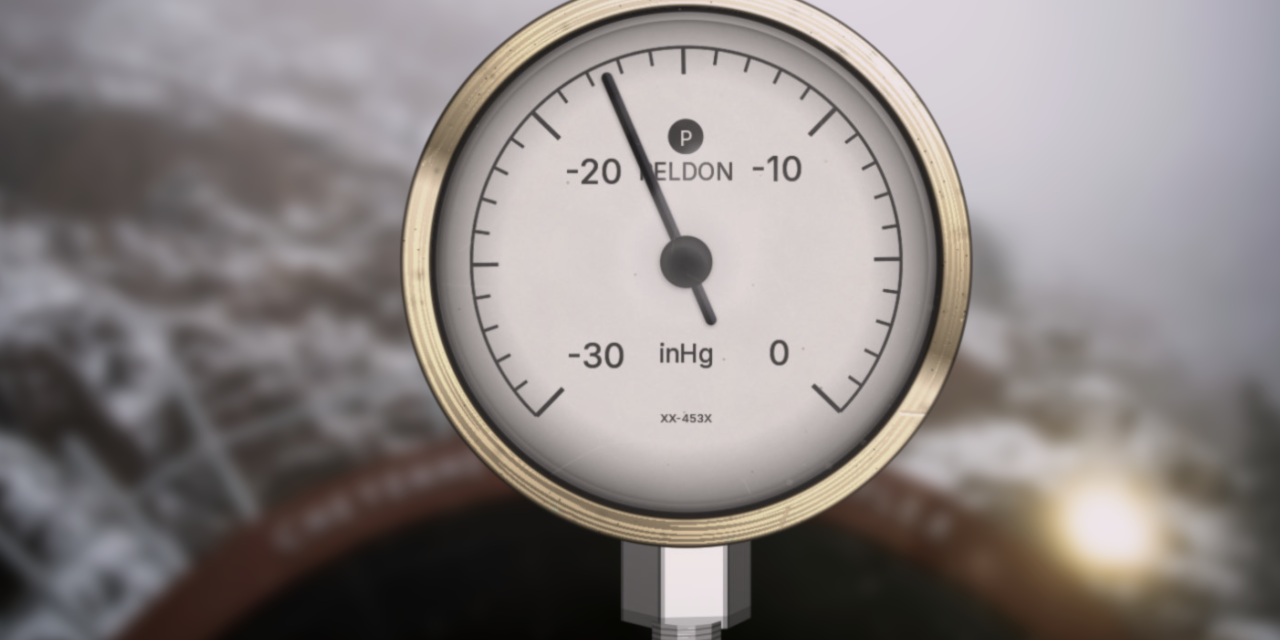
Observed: value=-17.5 unit=inHg
